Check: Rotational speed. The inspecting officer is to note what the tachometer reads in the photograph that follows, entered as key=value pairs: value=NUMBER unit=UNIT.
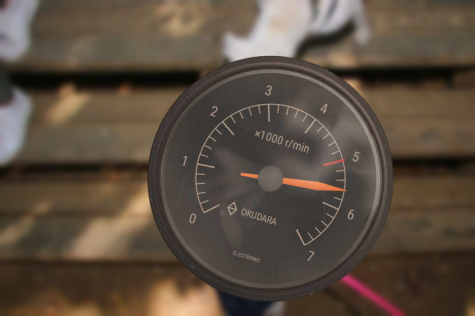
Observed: value=5600 unit=rpm
